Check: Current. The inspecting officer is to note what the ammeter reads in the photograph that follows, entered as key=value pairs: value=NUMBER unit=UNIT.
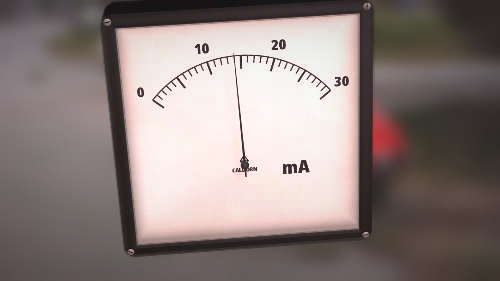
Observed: value=14 unit=mA
